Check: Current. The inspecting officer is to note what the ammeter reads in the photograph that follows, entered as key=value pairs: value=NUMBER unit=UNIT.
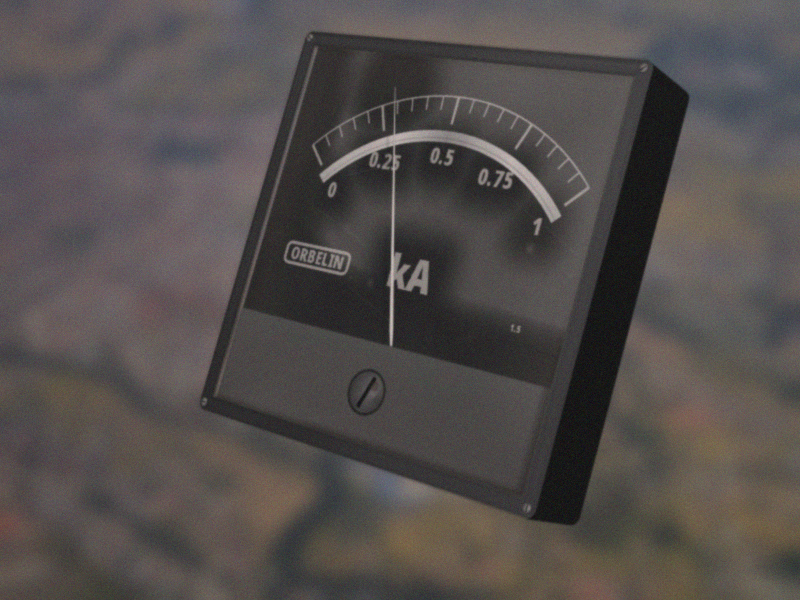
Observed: value=0.3 unit=kA
